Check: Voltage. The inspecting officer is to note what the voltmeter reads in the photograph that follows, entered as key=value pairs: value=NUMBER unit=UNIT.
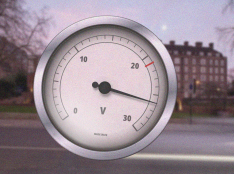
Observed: value=26 unit=V
